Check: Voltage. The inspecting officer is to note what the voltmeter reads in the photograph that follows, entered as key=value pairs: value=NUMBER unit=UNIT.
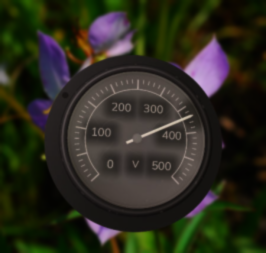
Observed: value=370 unit=V
